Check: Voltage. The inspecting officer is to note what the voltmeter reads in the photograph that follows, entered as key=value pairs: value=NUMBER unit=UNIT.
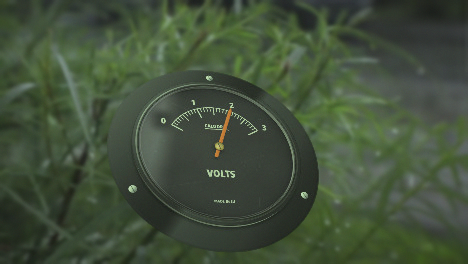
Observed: value=2 unit=V
